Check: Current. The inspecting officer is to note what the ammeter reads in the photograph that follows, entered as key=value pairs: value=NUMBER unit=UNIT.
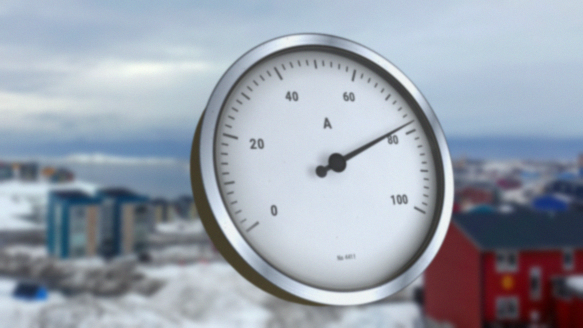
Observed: value=78 unit=A
